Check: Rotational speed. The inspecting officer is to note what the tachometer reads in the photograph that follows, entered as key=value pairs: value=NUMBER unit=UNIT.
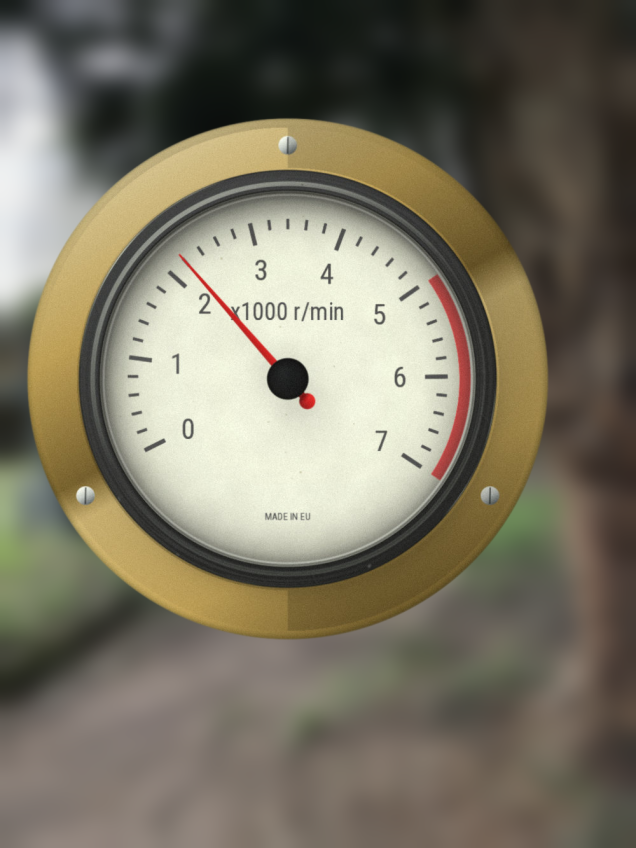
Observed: value=2200 unit=rpm
